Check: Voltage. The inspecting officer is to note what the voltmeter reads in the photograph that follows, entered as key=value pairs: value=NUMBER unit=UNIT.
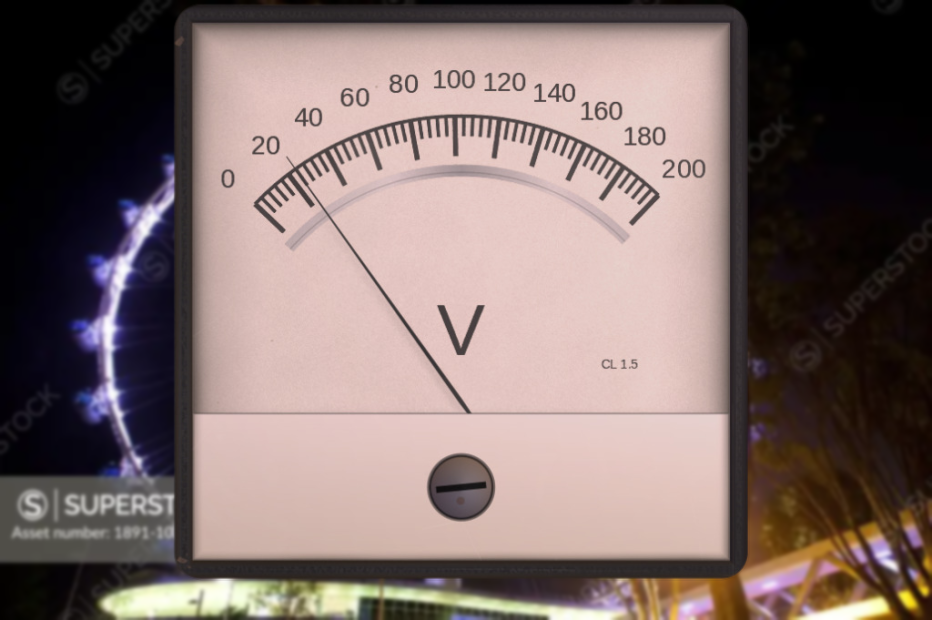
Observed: value=24 unit=V
